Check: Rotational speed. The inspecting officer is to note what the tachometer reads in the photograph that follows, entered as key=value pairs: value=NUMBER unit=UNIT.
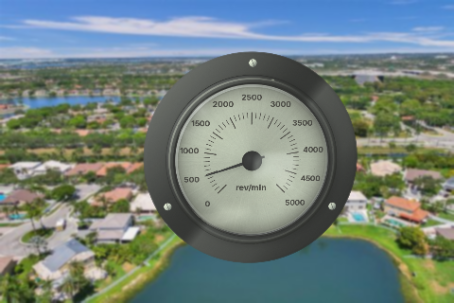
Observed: value=500 unit=rpm
